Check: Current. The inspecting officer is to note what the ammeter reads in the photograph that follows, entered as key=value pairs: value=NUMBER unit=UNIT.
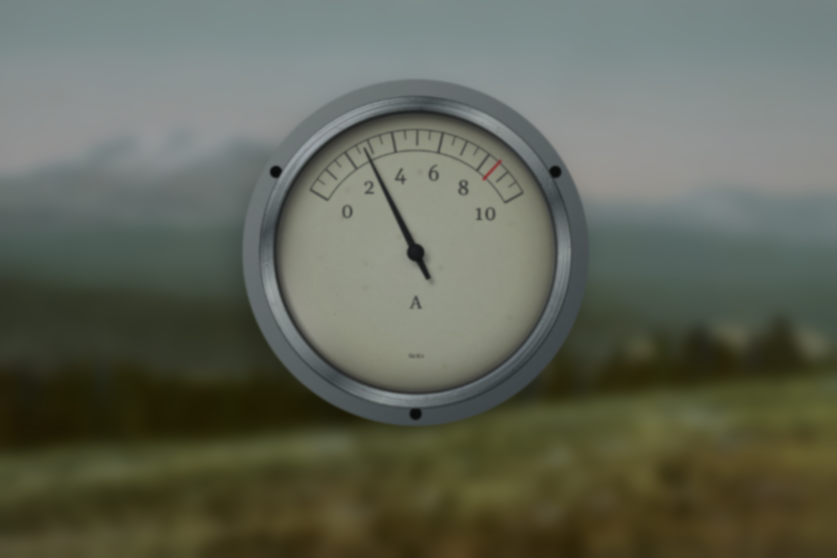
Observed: value=2.75 unit=A
